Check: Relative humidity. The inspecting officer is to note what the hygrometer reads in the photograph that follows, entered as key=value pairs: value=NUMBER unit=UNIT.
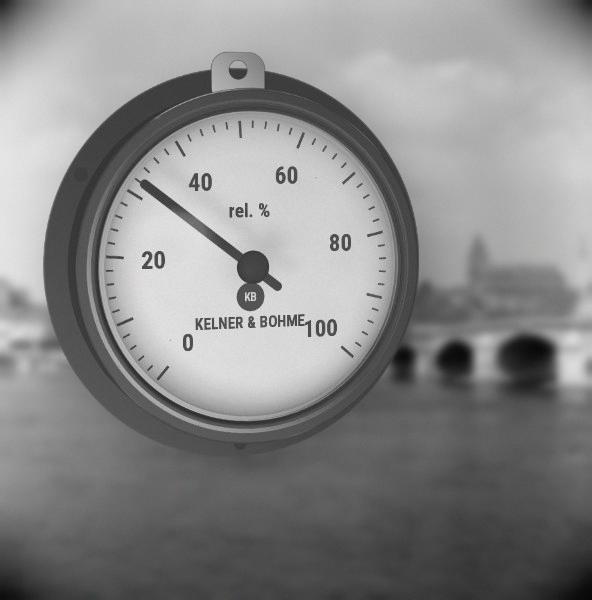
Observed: value=32 unit=%
